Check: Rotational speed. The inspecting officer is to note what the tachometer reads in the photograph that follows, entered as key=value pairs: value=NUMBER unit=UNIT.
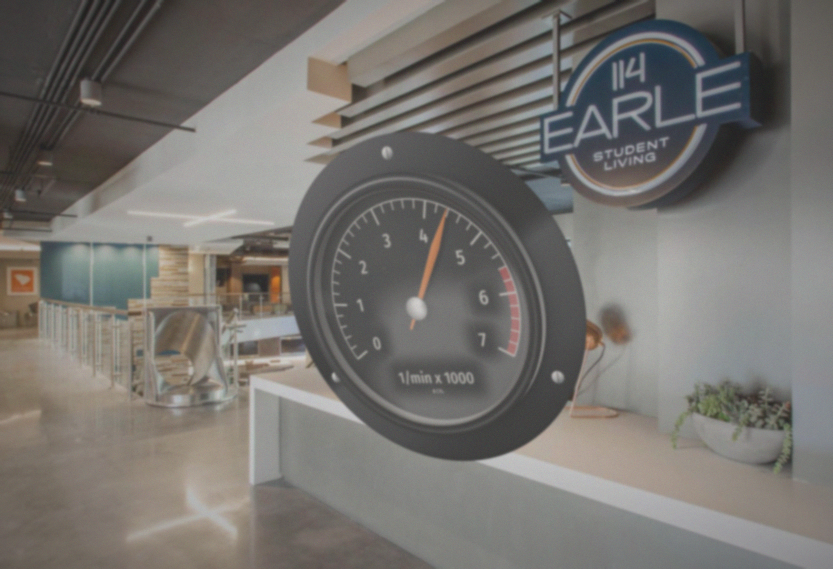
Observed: value=4400 unit=rpm
